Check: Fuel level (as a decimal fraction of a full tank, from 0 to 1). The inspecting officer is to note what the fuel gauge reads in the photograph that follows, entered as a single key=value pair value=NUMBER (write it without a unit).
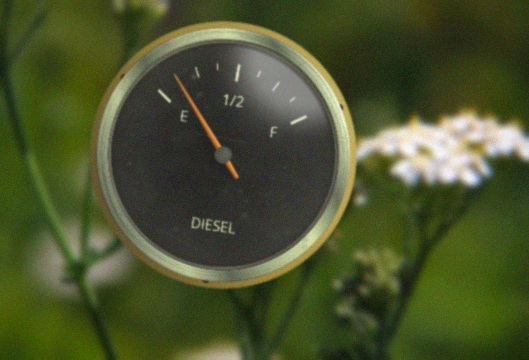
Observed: value=0.125
